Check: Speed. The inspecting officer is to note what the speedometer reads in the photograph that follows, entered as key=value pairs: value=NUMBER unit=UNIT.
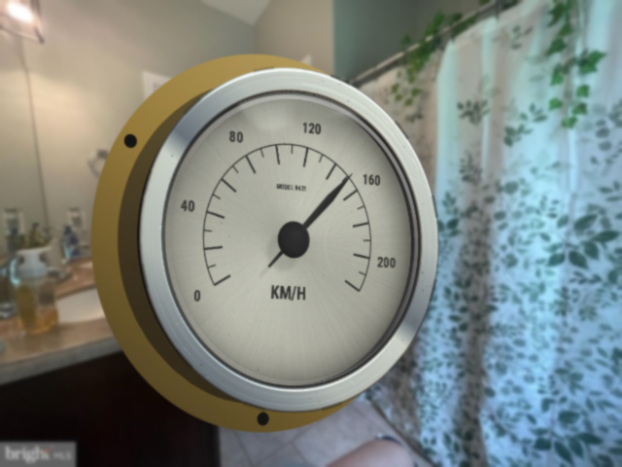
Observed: value=150 unit=km/h
